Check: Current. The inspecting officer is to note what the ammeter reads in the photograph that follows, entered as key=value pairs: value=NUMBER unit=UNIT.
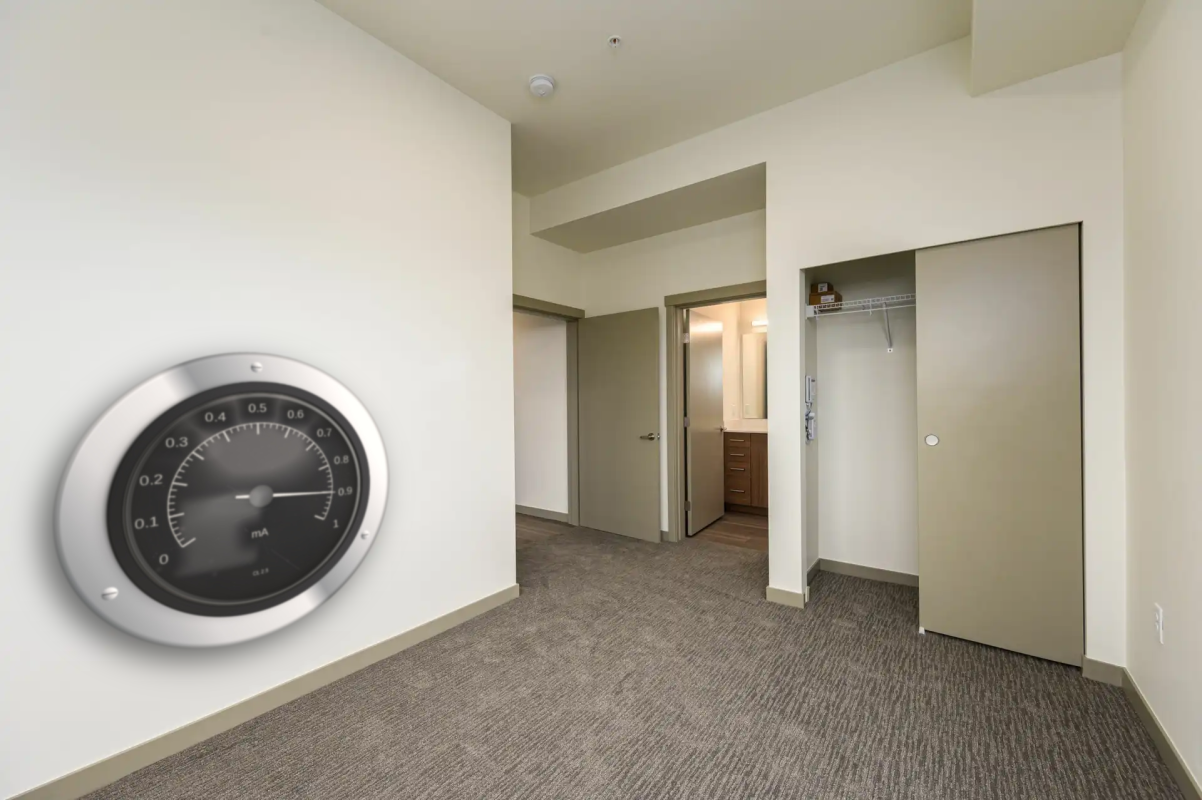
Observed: value=0.9 unit=mA
